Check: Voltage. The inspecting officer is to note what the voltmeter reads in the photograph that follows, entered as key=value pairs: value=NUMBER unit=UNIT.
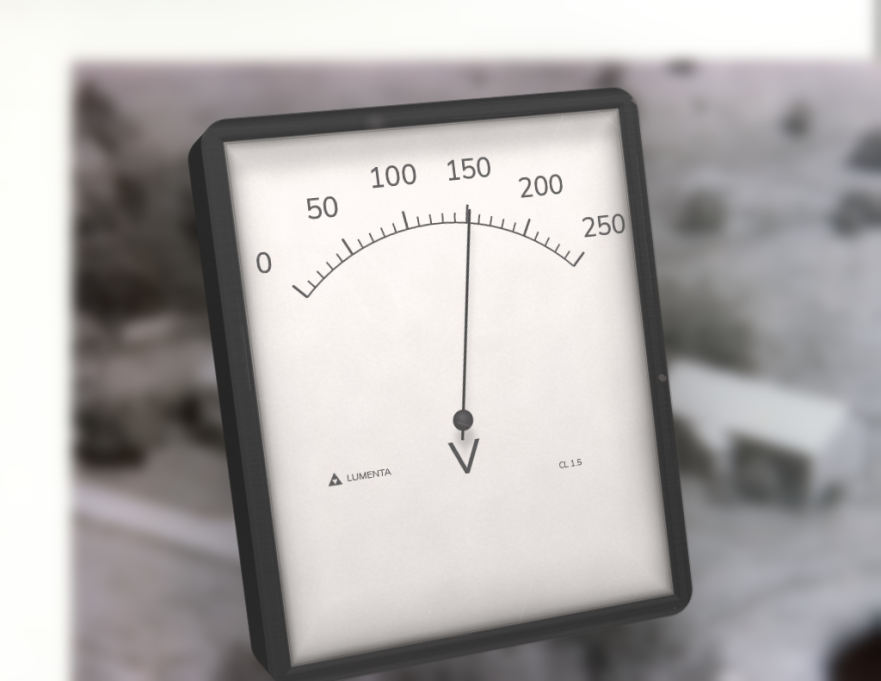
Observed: value=150 unit=V
